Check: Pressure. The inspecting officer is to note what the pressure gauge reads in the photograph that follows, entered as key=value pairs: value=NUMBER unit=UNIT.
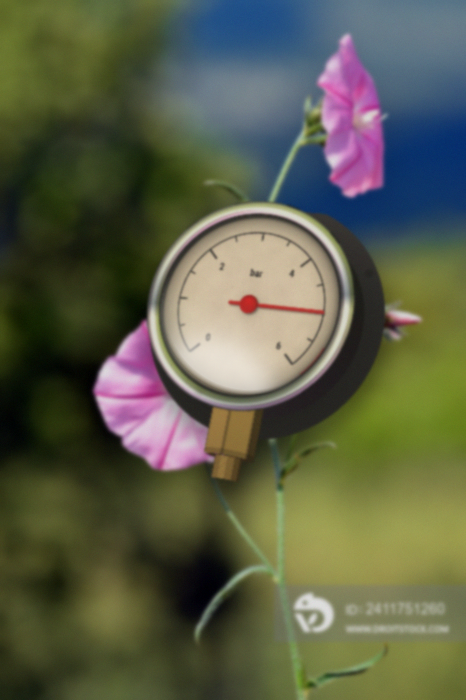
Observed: value=5 unit=bar
